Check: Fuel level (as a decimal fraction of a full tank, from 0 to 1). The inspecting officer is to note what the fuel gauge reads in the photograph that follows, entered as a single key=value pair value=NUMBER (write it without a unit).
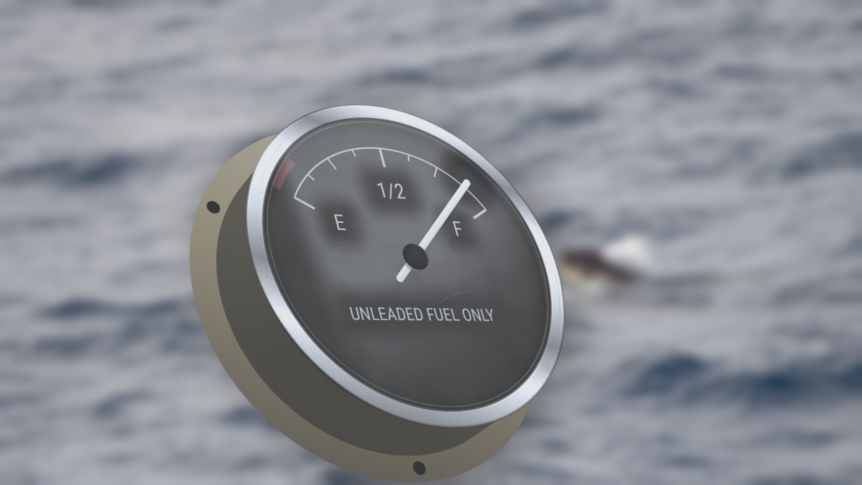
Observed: value=0.875
